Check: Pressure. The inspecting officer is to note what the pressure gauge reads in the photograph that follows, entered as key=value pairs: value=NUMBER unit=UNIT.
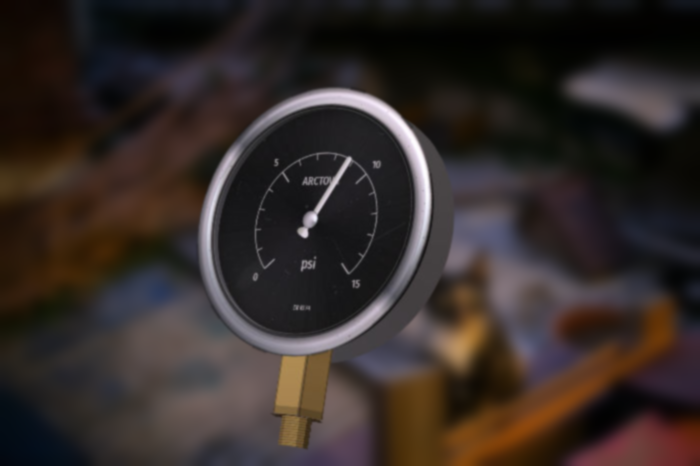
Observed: value=9 unit=psi
